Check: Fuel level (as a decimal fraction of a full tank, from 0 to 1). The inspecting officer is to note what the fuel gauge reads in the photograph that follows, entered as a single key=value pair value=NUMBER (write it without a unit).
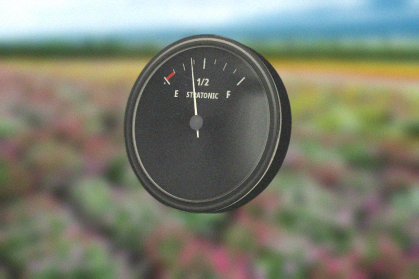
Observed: value=0.375
